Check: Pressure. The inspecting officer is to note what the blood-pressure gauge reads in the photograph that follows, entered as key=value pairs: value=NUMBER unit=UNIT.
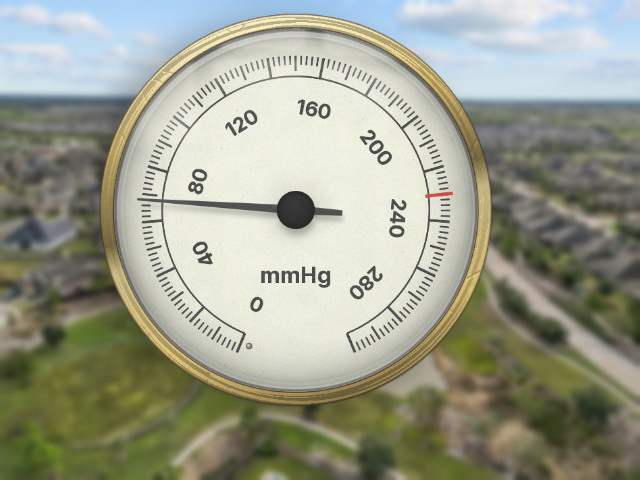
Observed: value=68 unit=mmHg
